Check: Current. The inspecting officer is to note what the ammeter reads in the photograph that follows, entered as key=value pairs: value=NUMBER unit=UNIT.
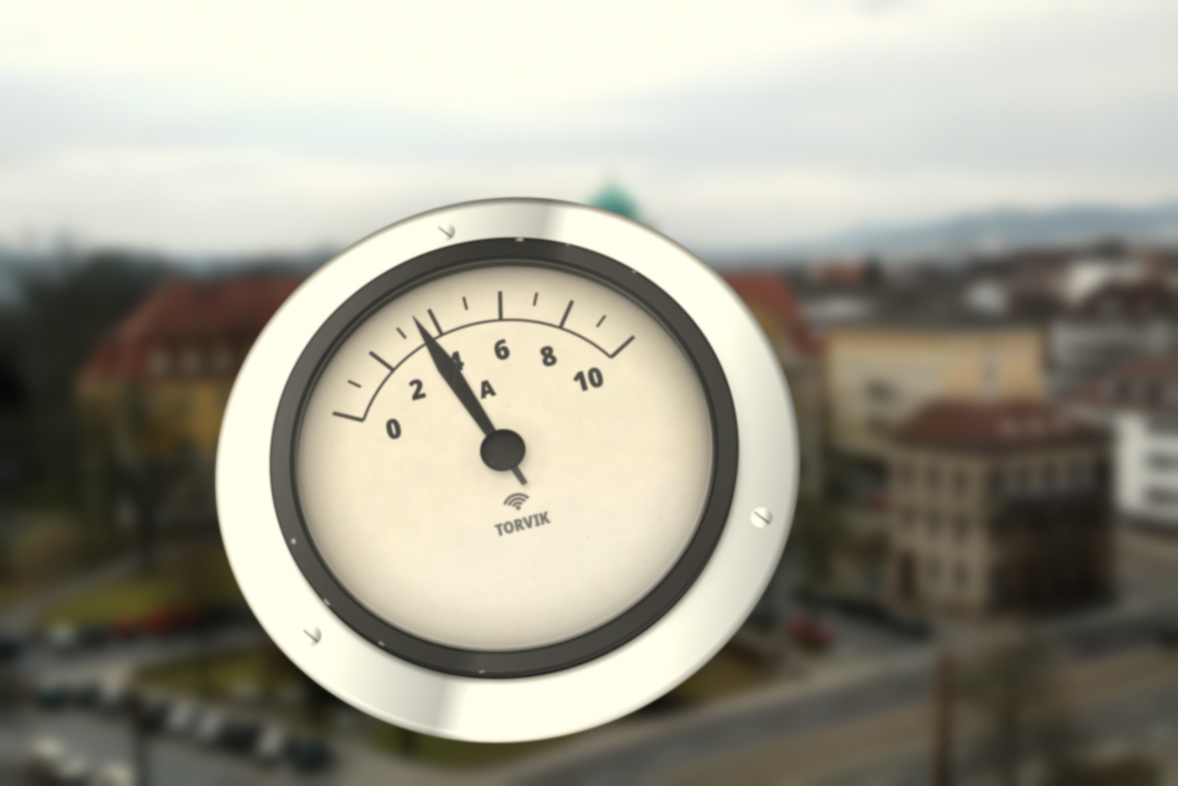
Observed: value=3.5 unit=A
